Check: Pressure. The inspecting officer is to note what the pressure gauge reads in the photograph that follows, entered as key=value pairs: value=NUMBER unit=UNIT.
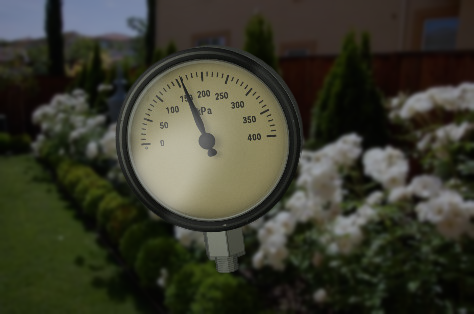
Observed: value=160 unit=kPa
